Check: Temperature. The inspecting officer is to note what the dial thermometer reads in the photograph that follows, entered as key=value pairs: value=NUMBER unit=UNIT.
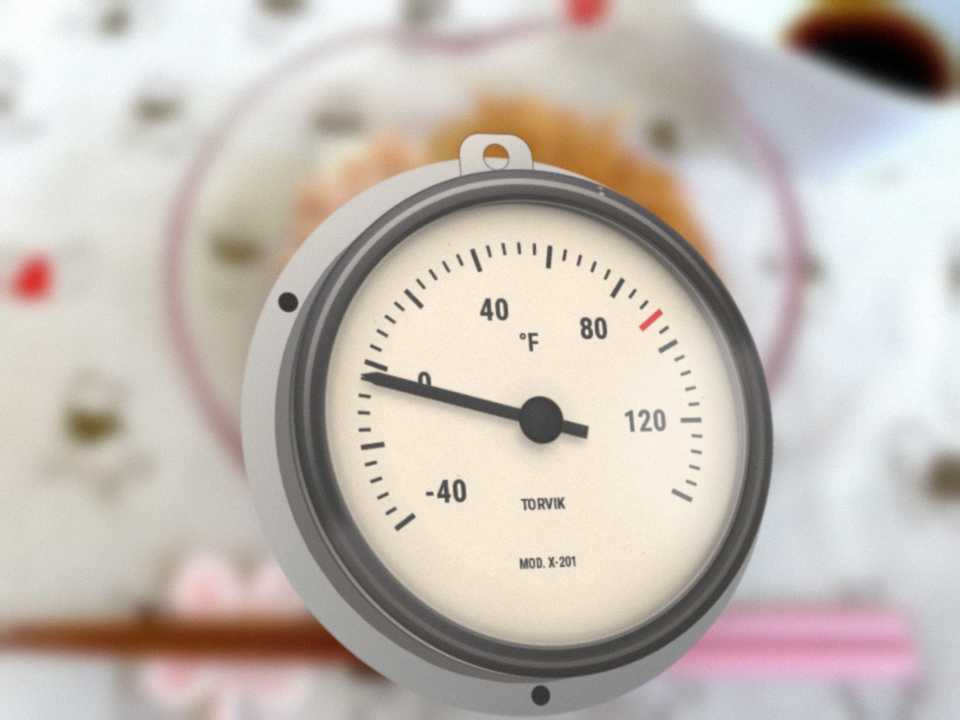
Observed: value=-4 unit=°F
